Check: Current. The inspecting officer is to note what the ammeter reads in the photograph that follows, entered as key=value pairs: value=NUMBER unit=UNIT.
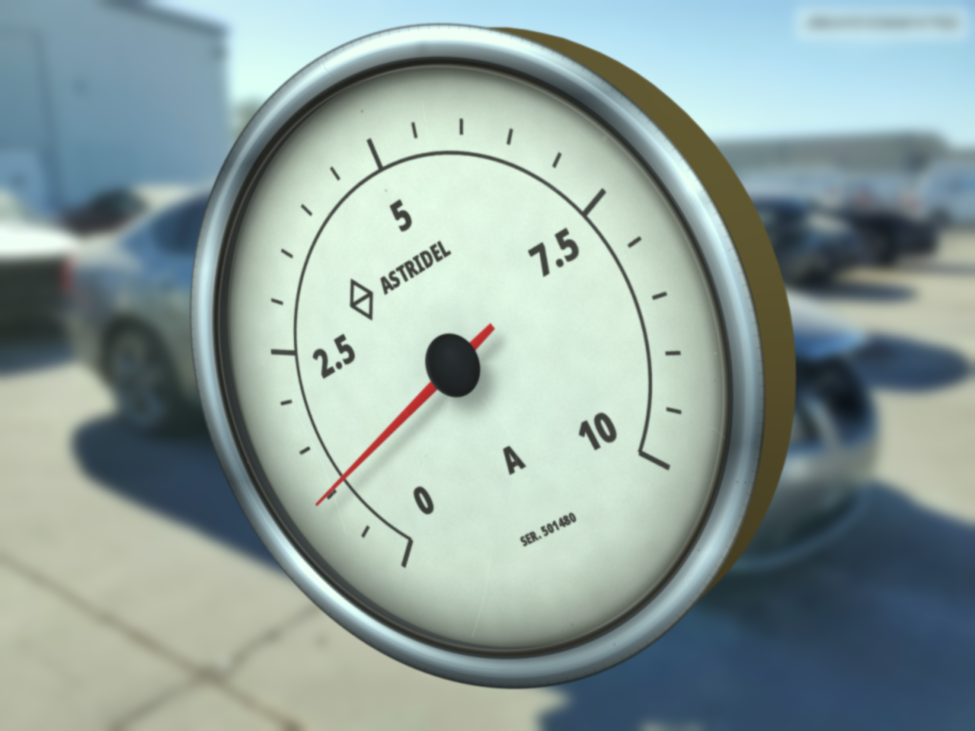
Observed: value=1 unit=A
